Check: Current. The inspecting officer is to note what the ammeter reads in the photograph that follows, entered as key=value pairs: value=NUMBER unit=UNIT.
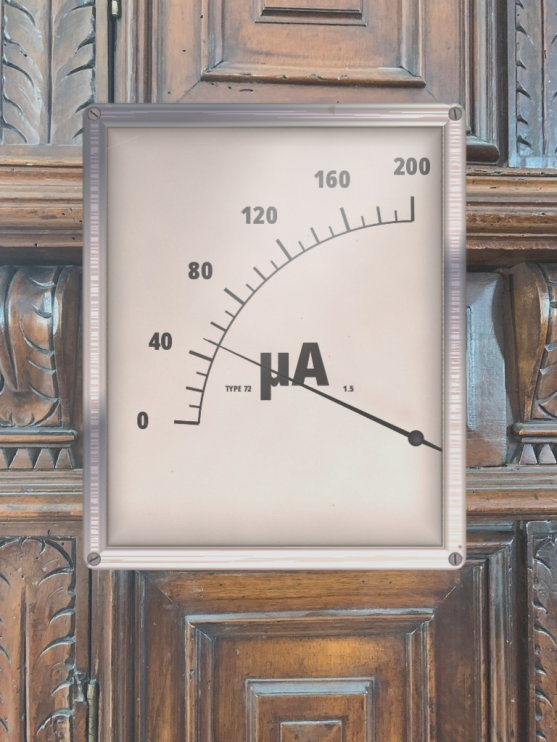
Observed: value=50 unit=µA
